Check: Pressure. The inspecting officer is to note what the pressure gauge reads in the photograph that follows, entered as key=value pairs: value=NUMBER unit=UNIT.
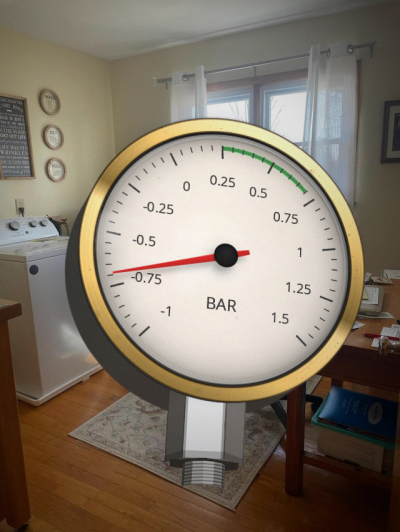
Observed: value=-0.7 unit=bar
